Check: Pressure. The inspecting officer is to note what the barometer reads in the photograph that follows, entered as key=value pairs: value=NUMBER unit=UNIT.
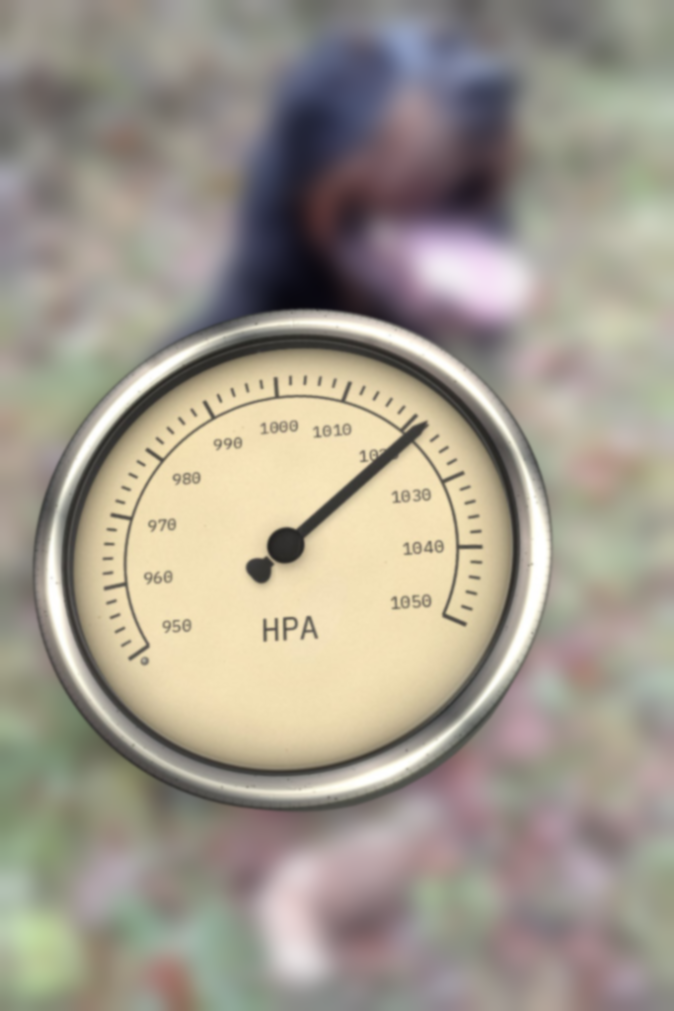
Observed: value=1022 unit=hPa
